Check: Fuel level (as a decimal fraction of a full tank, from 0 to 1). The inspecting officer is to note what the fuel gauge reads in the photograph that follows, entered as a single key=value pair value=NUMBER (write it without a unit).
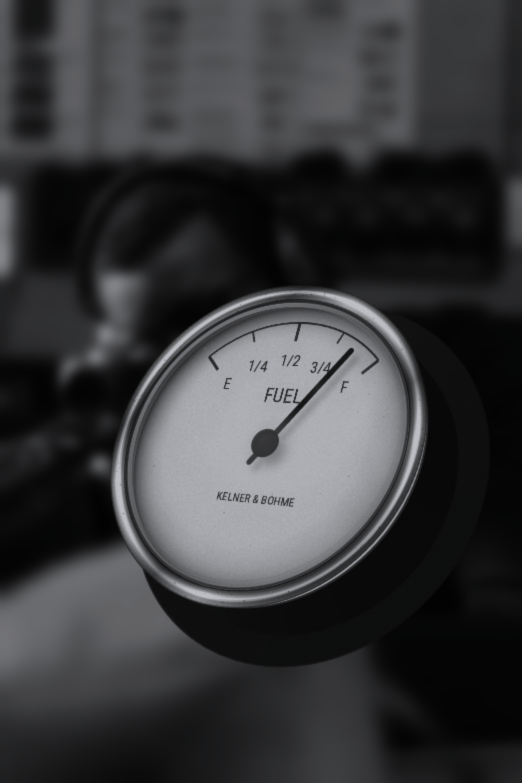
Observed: value=0.875
